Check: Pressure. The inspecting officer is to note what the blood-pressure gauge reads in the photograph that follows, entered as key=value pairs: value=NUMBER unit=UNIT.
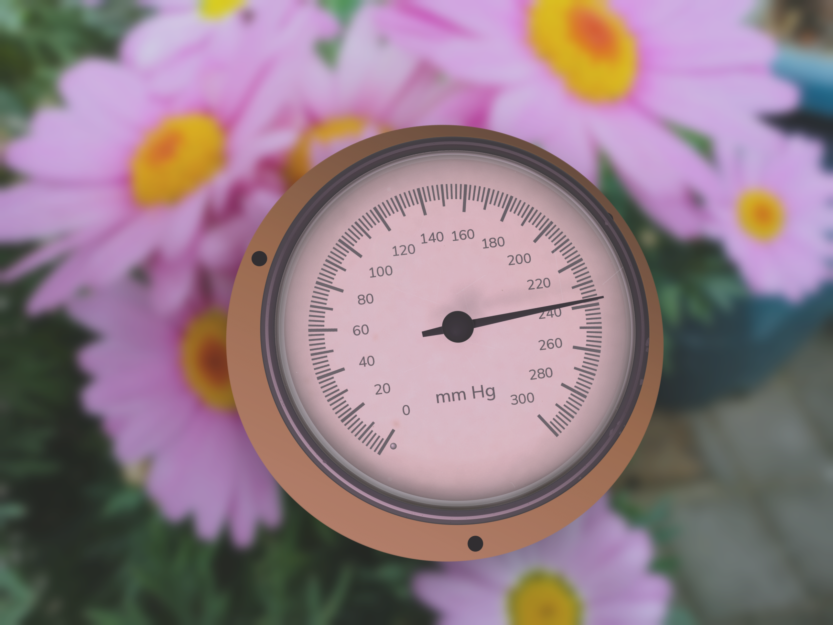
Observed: value=238 unit=mmHg
